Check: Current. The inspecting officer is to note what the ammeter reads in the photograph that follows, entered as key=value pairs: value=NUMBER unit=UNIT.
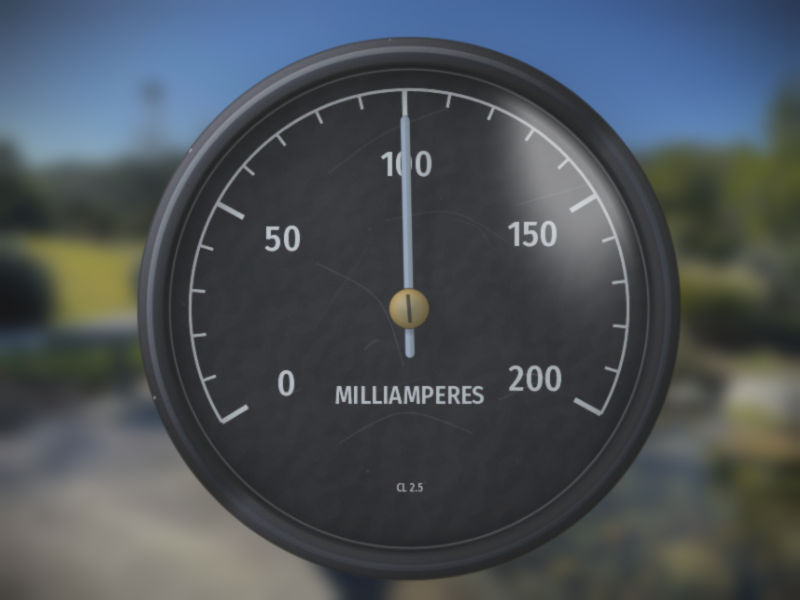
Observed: value=100 unit=mA
